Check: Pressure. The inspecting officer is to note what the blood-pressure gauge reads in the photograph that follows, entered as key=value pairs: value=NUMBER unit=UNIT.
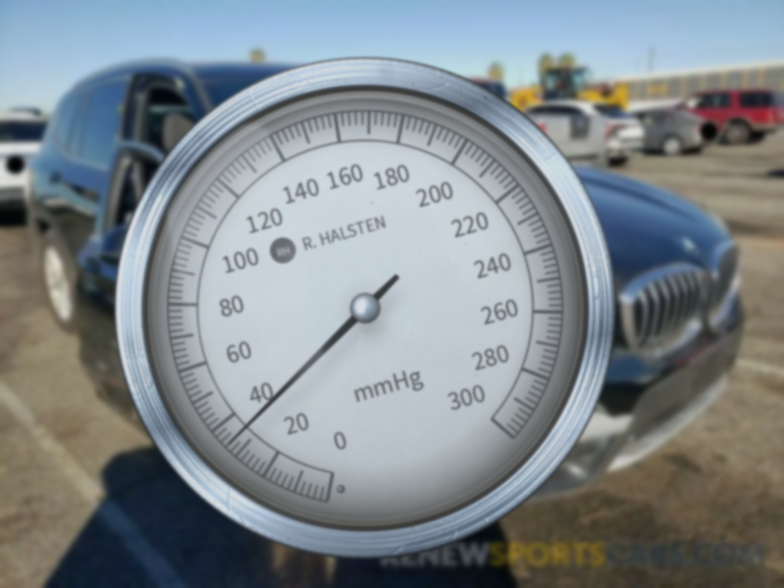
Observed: value=34 unit=mmHg
